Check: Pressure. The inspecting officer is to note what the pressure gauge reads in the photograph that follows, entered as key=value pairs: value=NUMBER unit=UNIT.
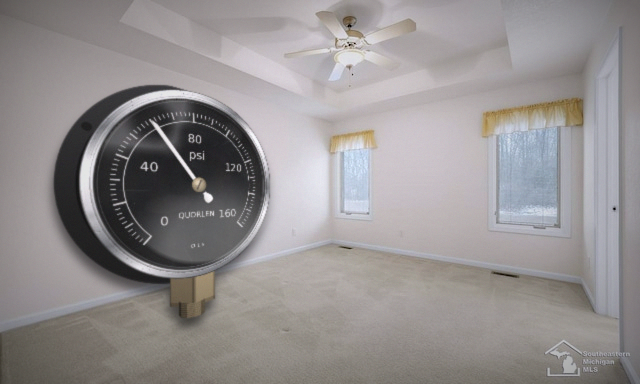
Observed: value=60 unit=psi
